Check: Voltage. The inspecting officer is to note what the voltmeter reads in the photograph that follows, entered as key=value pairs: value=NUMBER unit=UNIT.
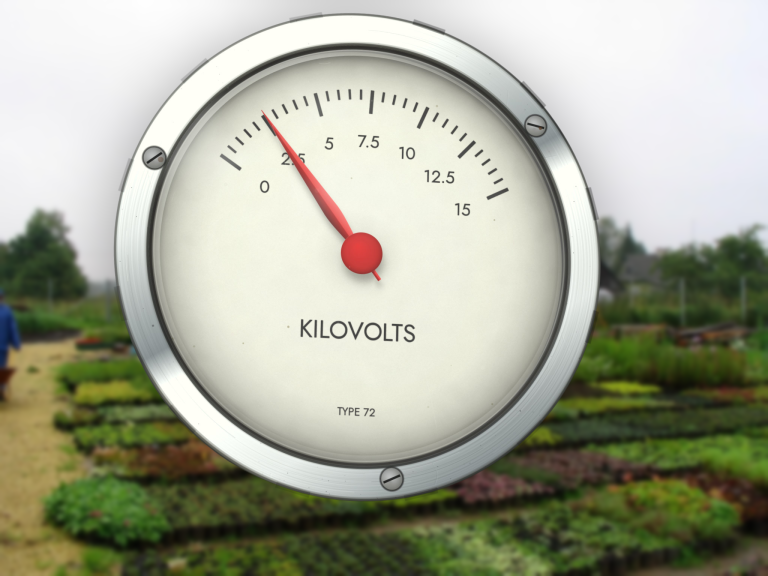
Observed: value=2.5 unit=kV
